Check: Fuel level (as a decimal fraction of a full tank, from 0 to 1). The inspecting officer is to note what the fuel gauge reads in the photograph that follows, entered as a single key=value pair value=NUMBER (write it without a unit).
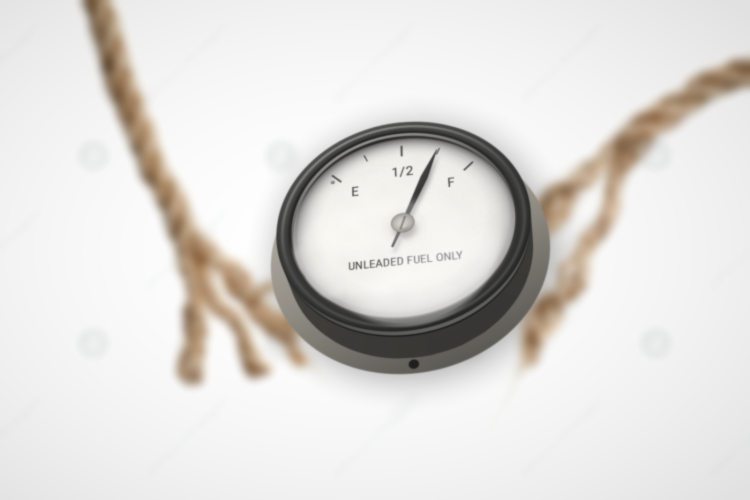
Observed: value=0.75
